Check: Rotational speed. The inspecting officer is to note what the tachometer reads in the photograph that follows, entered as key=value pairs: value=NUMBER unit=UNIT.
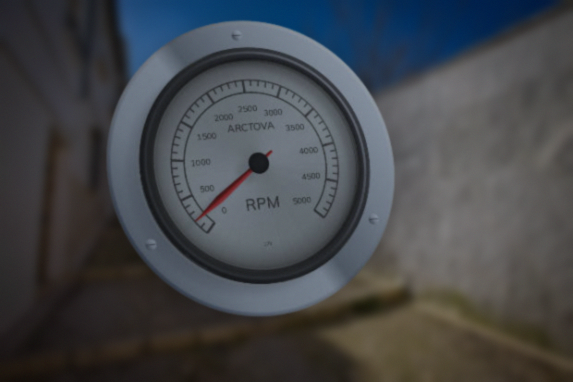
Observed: value=200 unit=rpm
